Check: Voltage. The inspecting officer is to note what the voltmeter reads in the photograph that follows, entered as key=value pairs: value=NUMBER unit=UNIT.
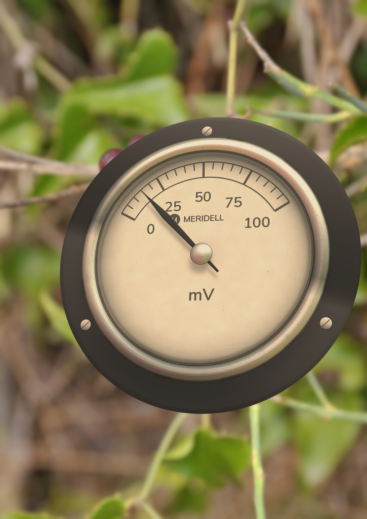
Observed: value=15 unit=mV
